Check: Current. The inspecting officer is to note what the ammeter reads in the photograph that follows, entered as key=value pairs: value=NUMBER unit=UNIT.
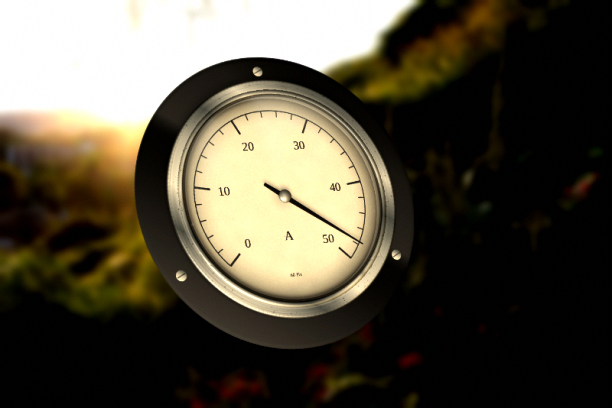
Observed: value=48 unit=A
